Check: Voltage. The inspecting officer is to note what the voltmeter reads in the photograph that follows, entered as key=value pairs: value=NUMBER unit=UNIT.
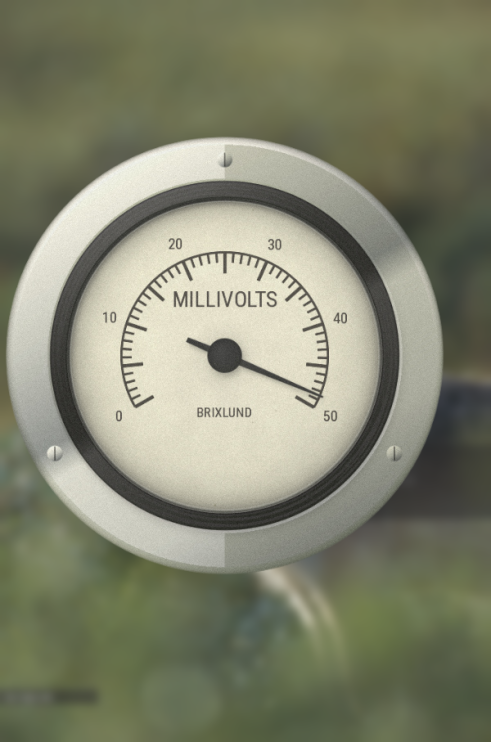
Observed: value=48.5 unit=mV
